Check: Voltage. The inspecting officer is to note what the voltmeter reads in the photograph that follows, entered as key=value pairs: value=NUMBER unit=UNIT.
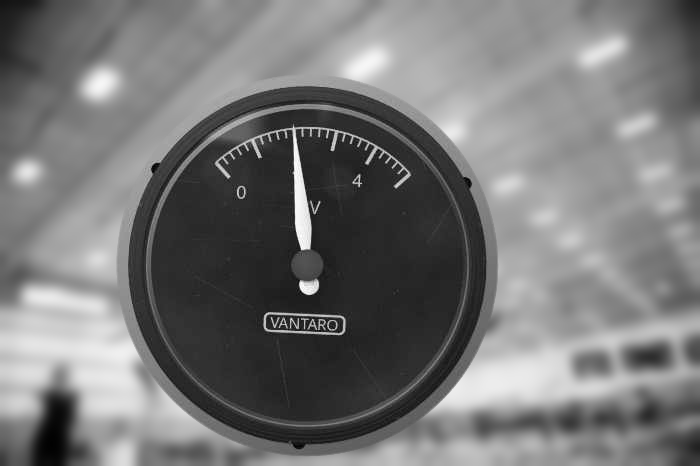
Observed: value=2 unit=kV
